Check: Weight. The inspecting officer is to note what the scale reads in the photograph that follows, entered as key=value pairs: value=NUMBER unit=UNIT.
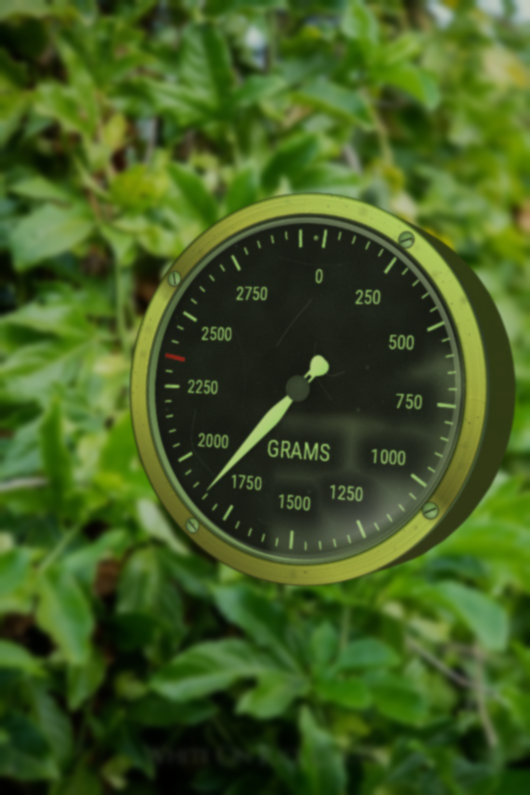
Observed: value=1850 unit=g
